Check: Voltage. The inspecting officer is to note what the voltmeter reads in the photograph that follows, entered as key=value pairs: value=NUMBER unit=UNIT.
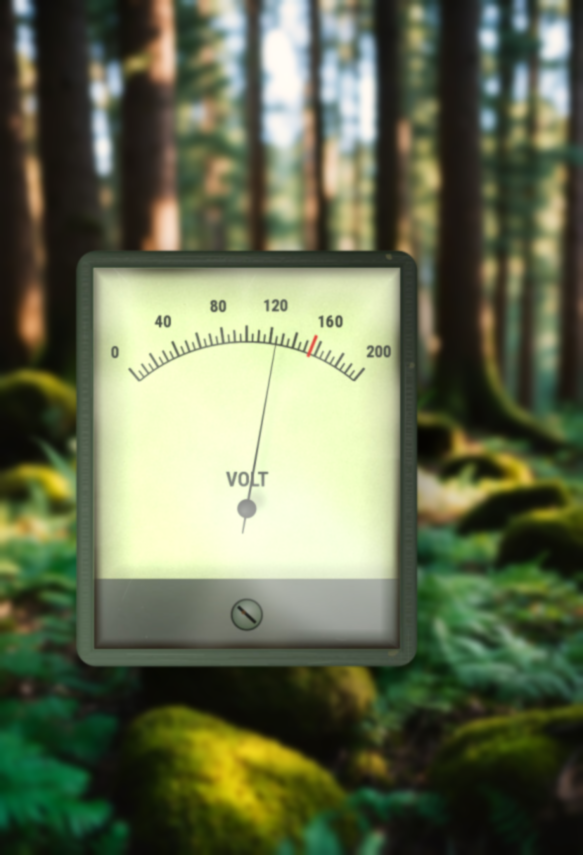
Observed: value=125 unit=V
